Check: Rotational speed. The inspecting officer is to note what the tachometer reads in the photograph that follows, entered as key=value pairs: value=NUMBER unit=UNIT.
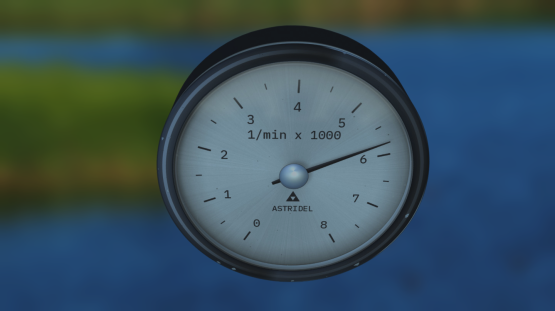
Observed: value=5750 unit=rpm
